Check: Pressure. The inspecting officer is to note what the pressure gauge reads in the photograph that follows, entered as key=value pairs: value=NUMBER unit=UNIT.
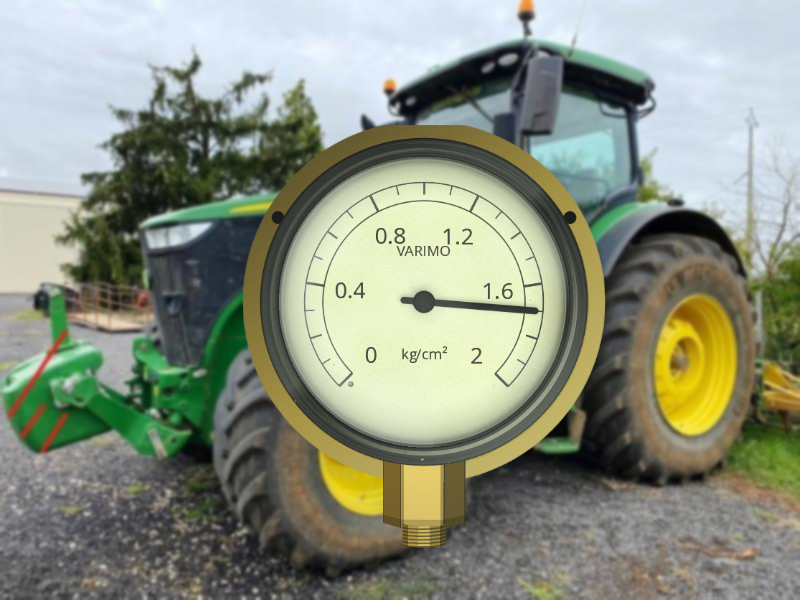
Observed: value=1.7 unit=kg/cm²
